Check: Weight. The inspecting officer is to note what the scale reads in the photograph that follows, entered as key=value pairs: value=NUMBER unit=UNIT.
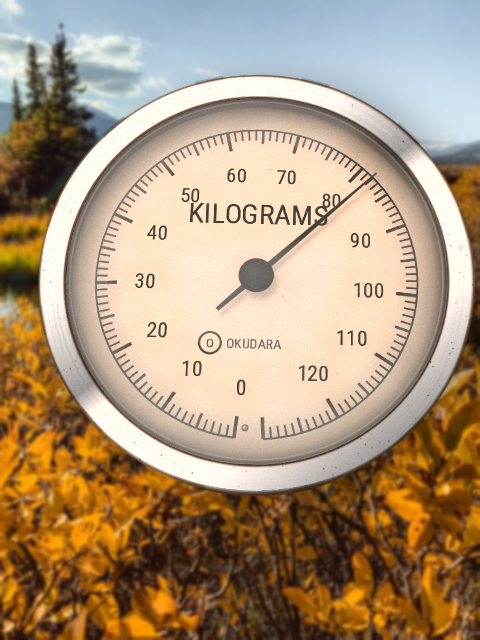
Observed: value=82 unit=kg
